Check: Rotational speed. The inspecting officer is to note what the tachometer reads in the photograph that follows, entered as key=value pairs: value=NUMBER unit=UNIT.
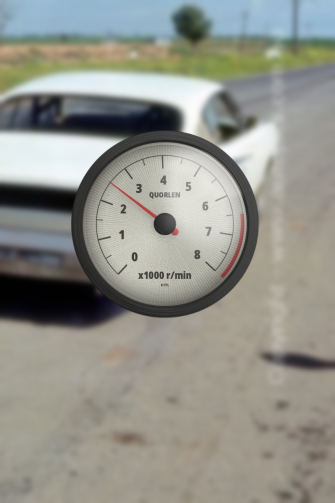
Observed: value=2500 unit=rpm
